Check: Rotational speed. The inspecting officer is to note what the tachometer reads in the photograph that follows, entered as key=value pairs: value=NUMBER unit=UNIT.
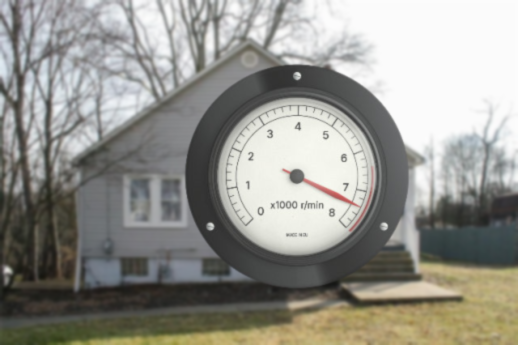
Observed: value=7400 unit=rpm
